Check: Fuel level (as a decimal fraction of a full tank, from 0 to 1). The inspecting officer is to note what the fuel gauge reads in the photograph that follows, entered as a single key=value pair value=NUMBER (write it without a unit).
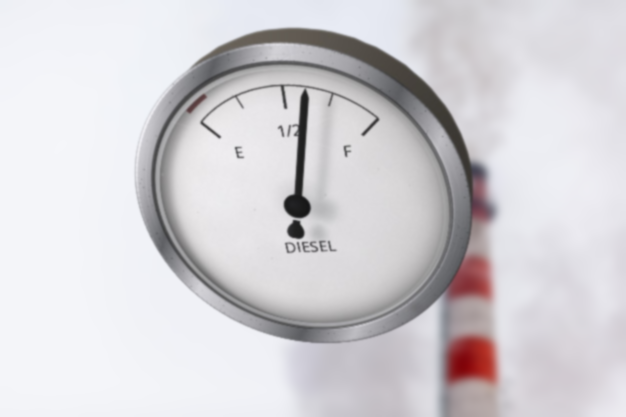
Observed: value=0.625
